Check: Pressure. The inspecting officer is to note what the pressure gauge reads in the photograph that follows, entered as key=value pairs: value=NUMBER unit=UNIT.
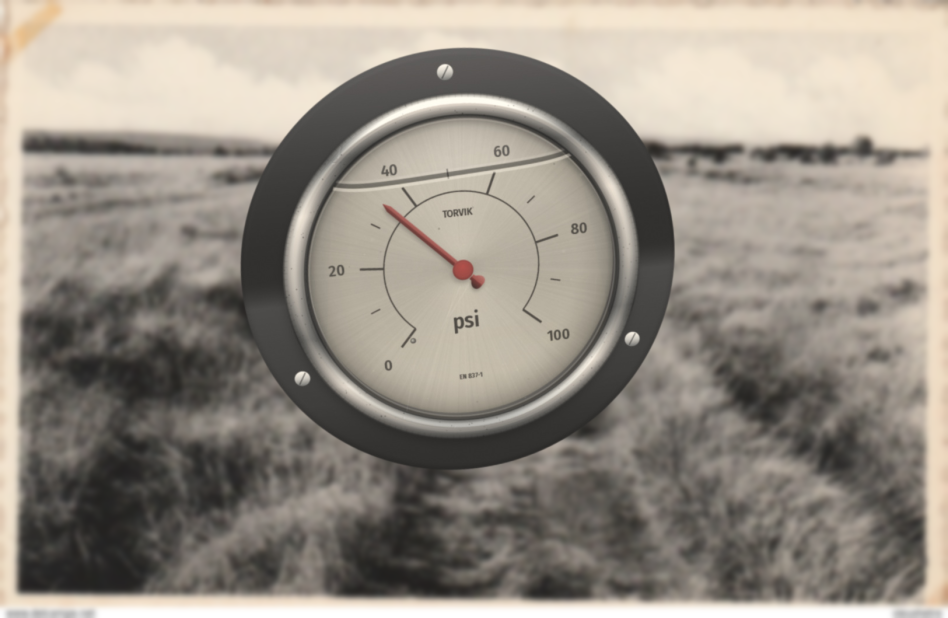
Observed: value=35 unit=psi
